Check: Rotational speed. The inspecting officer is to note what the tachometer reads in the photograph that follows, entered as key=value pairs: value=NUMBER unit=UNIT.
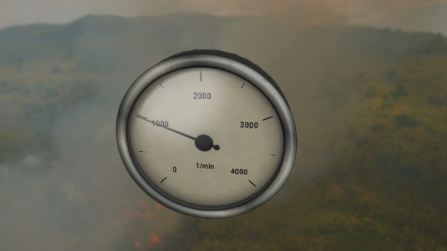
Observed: value=1000 unit=rpm
